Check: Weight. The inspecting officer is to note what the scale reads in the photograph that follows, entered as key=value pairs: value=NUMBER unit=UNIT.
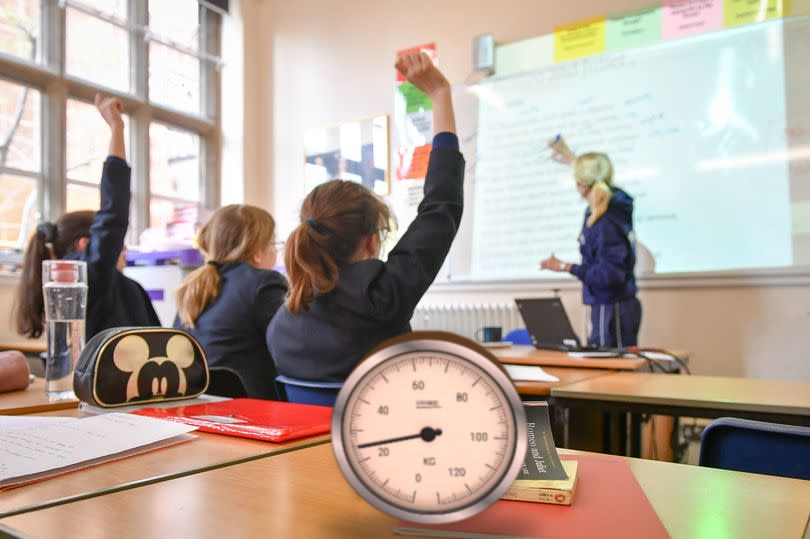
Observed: value=25 unit=kg
